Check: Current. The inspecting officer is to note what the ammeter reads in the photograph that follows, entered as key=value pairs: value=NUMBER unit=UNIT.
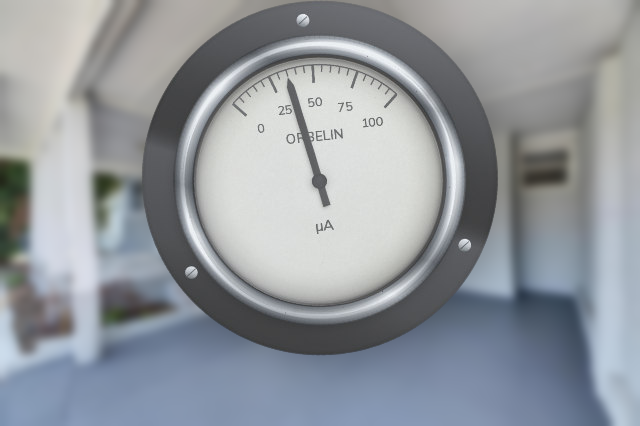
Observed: value=35 unit=µA
